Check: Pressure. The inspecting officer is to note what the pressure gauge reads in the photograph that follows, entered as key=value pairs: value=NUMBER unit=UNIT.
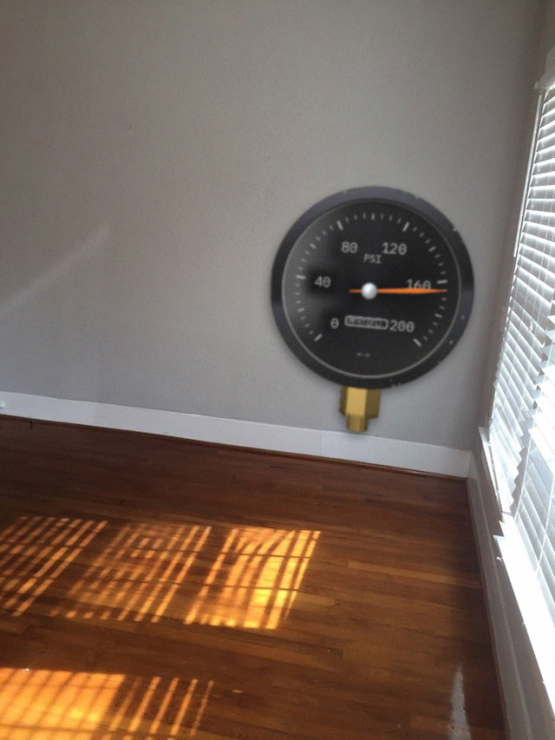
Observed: value=165 unit=psi
